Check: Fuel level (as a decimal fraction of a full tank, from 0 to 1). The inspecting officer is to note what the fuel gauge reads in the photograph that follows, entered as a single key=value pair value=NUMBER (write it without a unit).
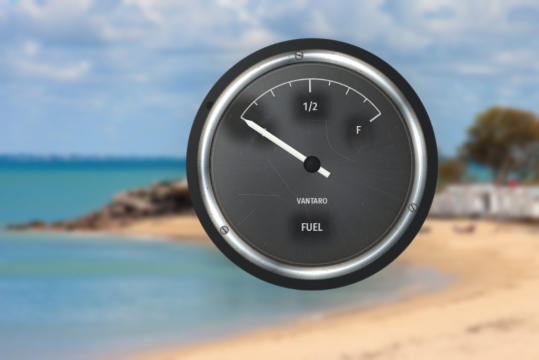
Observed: value=0
